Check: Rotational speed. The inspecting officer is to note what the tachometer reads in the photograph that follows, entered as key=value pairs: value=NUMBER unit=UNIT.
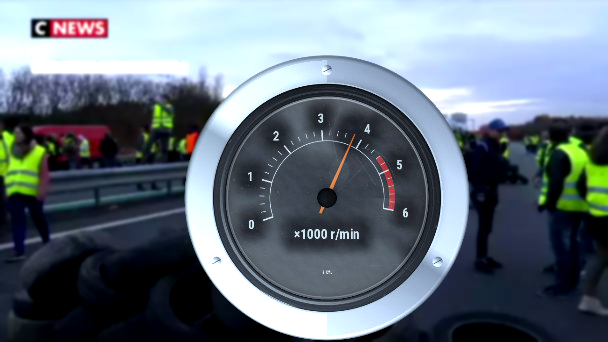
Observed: value=3800 unit=rpm
